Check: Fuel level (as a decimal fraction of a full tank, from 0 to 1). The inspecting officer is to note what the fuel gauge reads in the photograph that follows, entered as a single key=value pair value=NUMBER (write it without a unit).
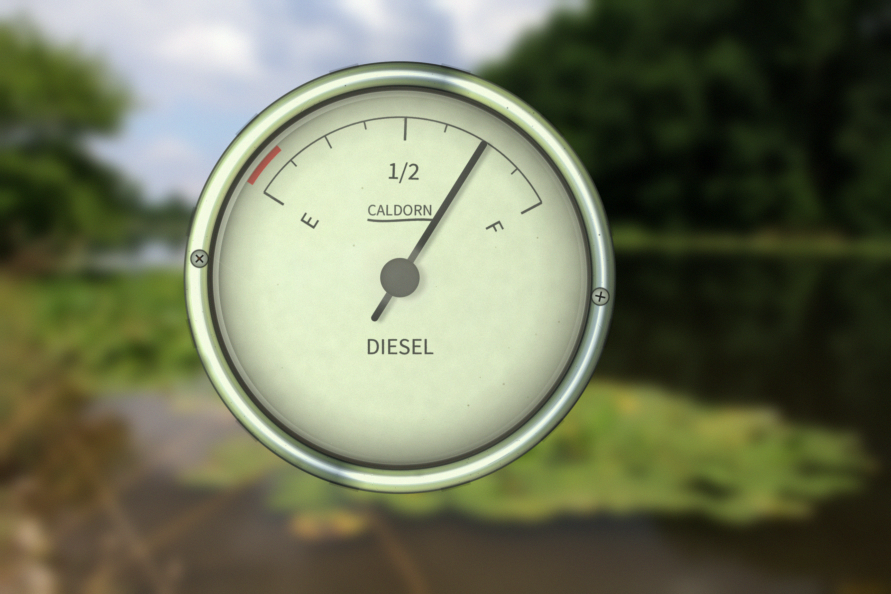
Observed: value=0.75
